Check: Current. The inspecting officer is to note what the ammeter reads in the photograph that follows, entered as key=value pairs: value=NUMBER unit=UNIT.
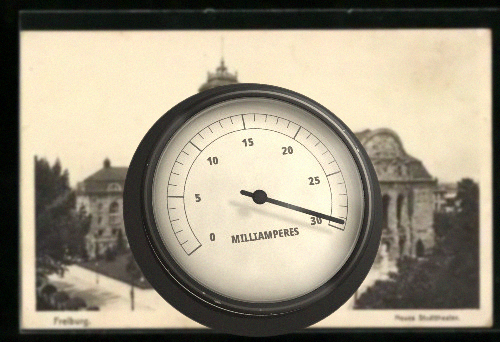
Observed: value=29.5 unit=mA
